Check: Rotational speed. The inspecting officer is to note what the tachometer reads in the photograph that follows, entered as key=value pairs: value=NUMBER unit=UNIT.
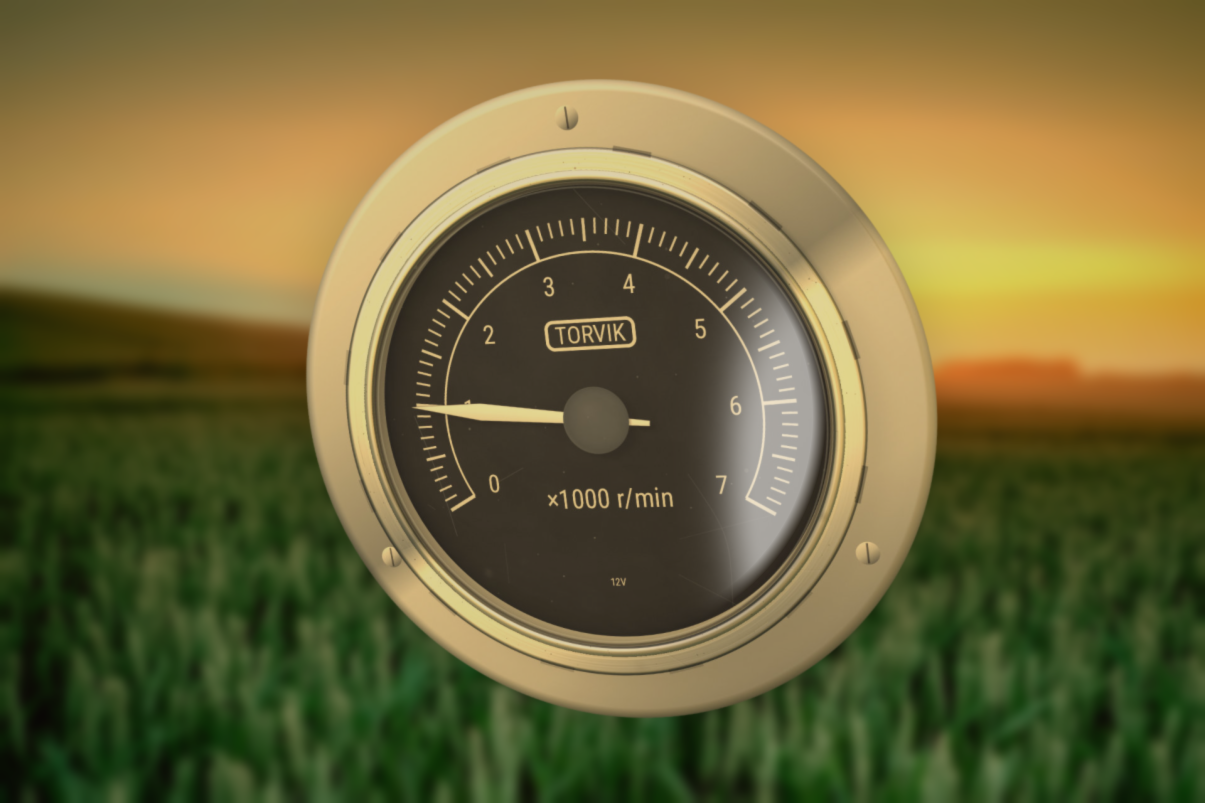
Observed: value=1000 unit=rpm
